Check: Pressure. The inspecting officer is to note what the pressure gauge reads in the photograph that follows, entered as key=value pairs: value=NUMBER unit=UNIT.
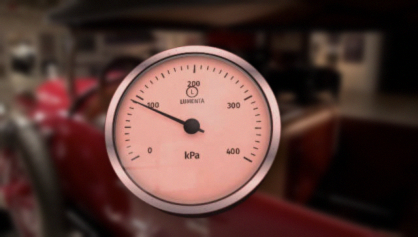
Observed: value=90 unit=kPa
